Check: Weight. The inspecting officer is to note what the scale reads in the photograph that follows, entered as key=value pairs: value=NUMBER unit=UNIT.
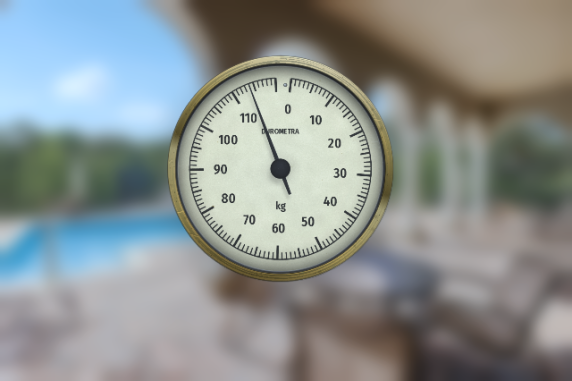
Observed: value=114 unit=kg
